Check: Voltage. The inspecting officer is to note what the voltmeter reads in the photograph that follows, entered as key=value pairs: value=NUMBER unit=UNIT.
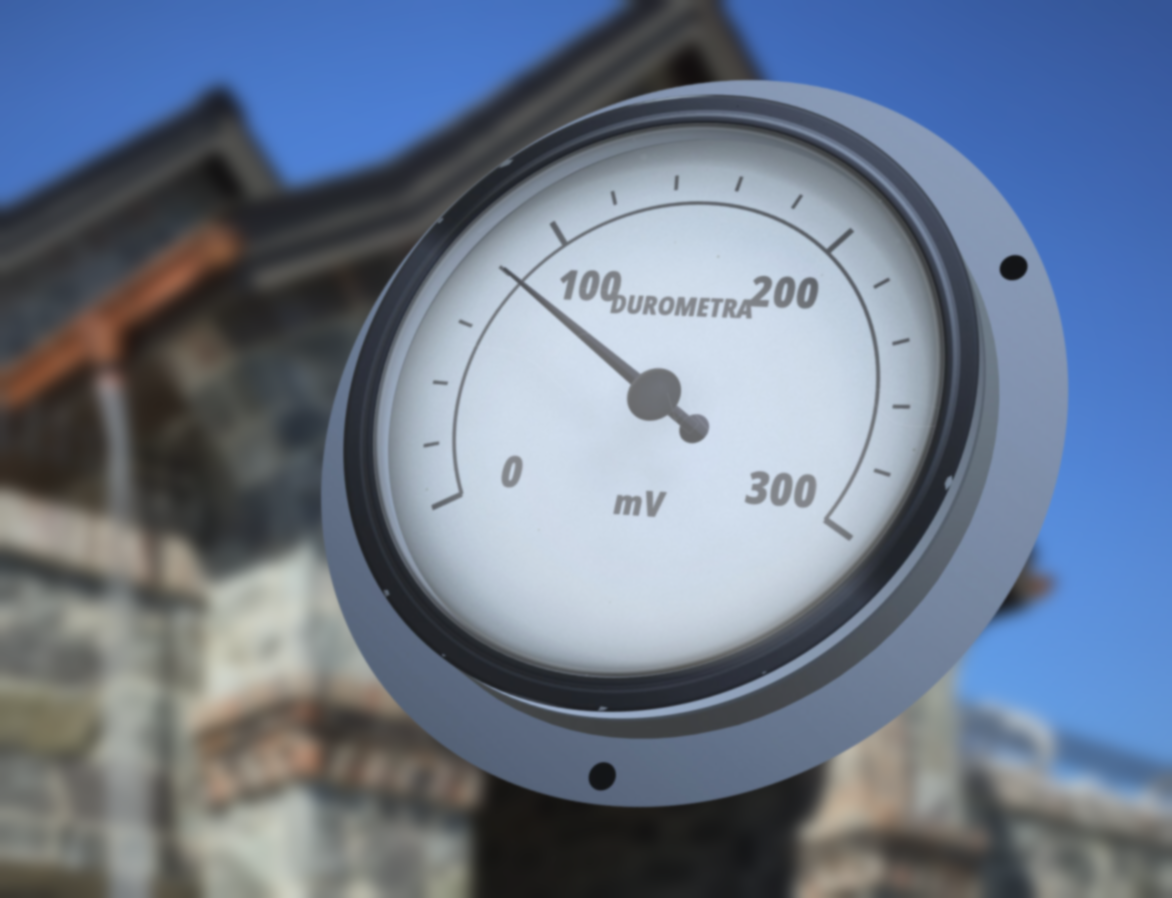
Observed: value=80 unit=mV
